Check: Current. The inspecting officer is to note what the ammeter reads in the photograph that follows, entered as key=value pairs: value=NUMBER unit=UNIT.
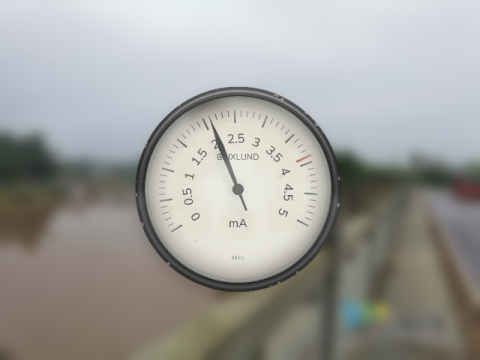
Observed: value=2.1 unit=mA
